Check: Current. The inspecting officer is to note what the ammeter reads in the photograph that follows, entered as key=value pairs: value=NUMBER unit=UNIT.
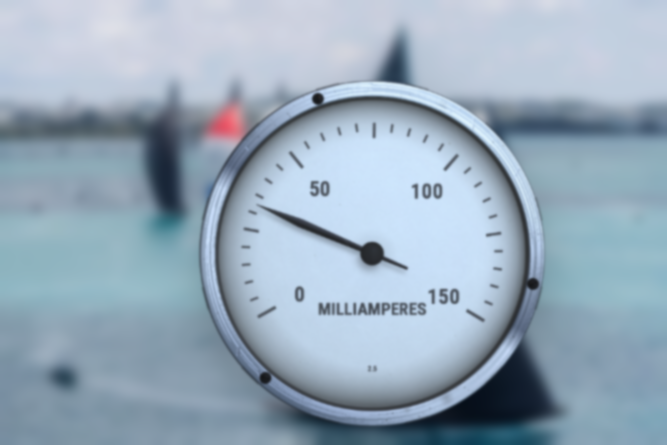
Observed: value=32.5 unit=mA
